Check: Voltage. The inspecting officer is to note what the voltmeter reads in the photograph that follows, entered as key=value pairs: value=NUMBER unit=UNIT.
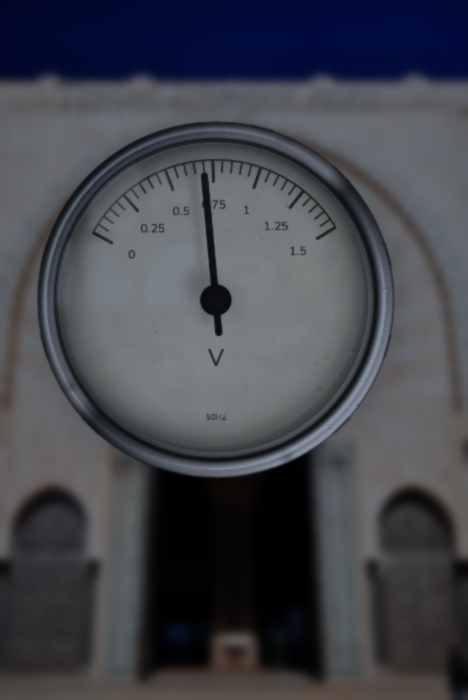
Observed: value=0.7 unit=V
